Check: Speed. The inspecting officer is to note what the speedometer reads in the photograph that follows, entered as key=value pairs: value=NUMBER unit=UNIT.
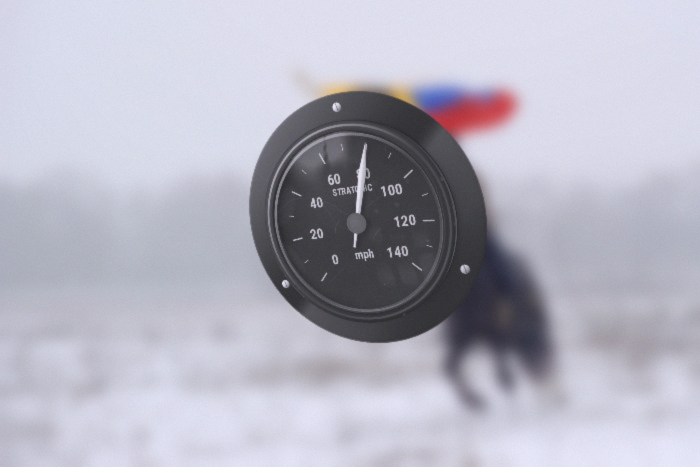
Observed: value=80 unit=mph
